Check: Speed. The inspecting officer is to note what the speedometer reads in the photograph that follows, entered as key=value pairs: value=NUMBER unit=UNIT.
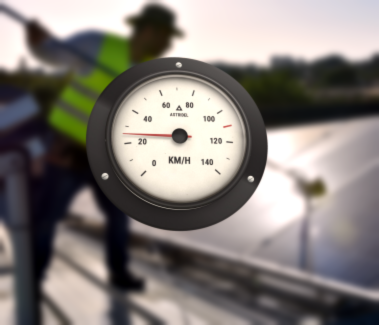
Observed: value=25 unit=km/h
